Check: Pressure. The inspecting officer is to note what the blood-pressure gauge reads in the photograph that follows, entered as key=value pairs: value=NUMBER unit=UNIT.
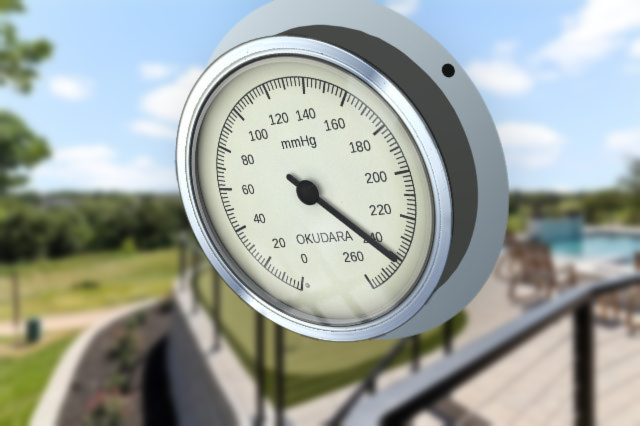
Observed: value=240 unit=mmHg
